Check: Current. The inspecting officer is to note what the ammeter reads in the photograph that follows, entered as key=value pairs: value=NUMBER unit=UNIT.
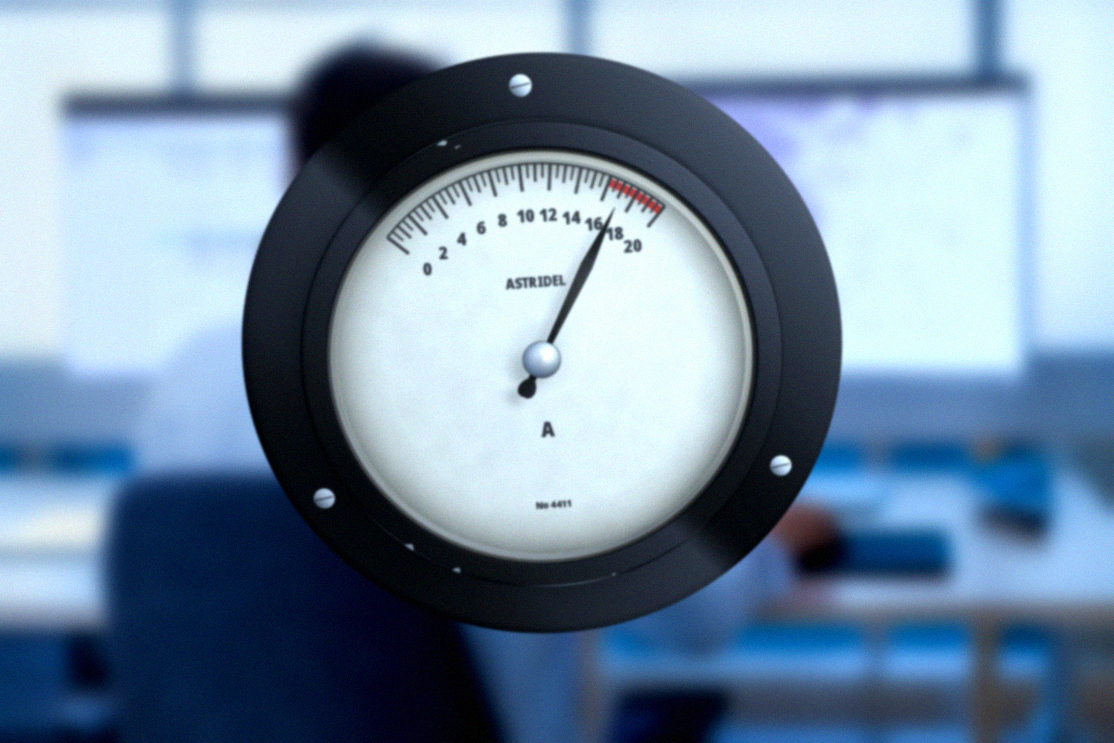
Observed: value=17 unit=A
